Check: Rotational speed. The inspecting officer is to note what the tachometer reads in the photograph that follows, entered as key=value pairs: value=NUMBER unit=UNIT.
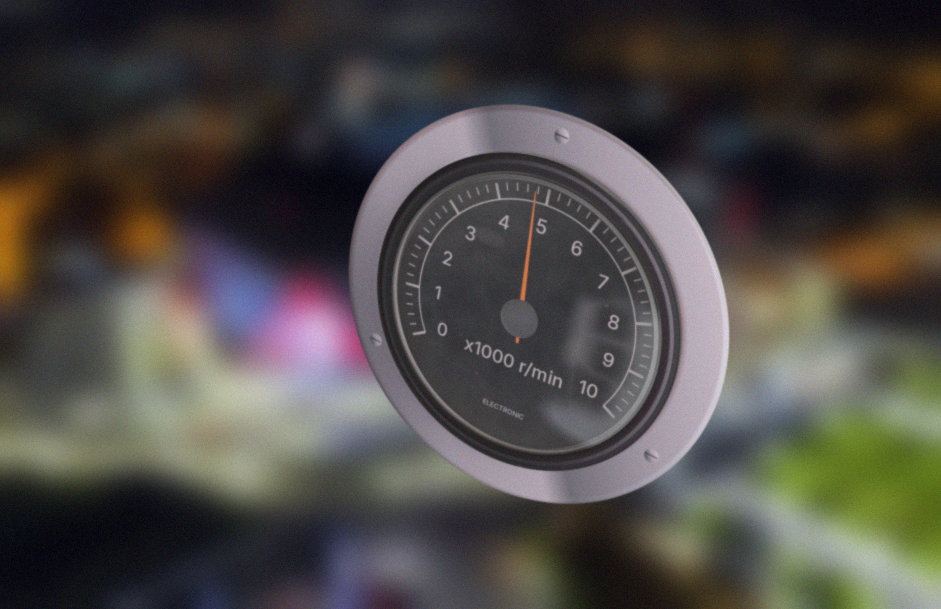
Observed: value=4800 unit=rpm
